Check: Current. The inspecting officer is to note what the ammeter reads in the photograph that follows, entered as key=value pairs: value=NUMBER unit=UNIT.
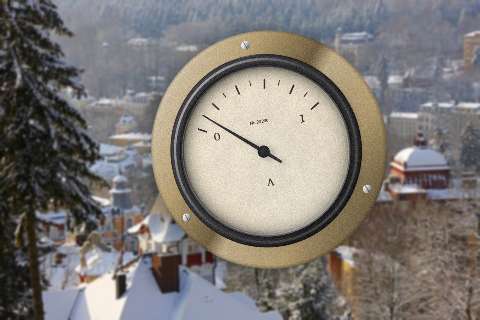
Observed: value=0.1 unit=A
